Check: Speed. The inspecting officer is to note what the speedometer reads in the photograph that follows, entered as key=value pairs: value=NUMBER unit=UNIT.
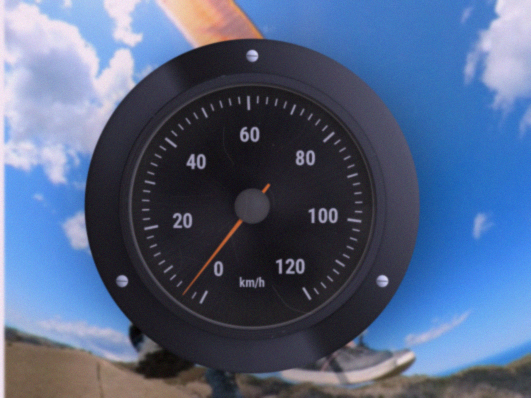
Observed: value=4 unit=km/h
